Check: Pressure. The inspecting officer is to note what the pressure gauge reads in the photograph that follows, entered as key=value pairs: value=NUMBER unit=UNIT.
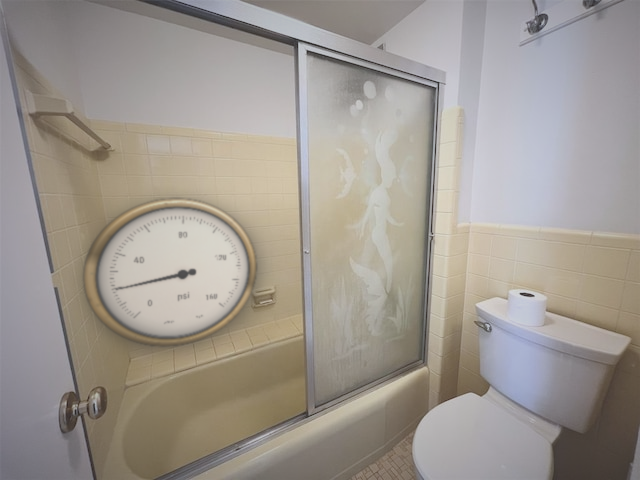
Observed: value=20 unit=psi
